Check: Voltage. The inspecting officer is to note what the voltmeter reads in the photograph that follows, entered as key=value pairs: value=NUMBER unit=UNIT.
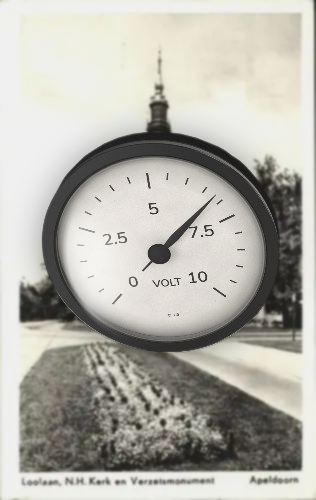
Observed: value=6.75 unit=V
